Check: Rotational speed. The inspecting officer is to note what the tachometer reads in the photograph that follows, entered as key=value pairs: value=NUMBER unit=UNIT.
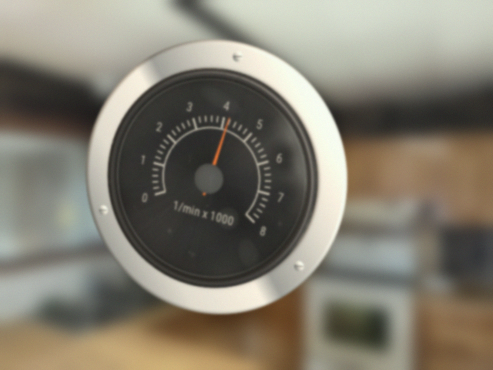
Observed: value=4200 unit=rpm
